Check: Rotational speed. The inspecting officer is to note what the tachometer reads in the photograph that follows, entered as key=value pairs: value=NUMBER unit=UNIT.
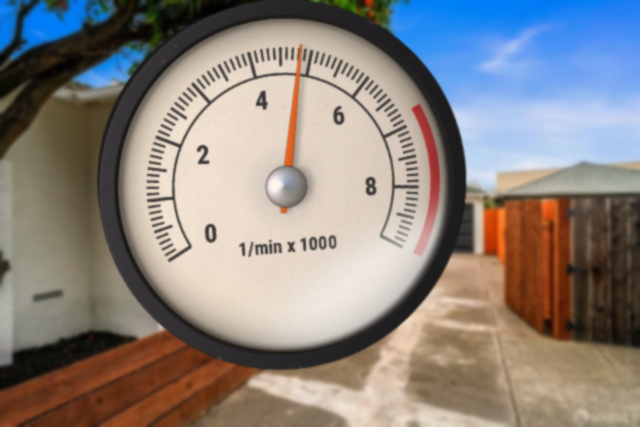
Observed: value=4800 unit=rpm
